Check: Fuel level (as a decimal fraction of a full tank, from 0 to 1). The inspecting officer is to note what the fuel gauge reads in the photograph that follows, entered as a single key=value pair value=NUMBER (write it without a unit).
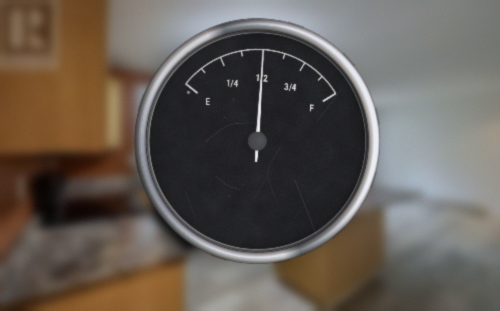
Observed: value=0.5
